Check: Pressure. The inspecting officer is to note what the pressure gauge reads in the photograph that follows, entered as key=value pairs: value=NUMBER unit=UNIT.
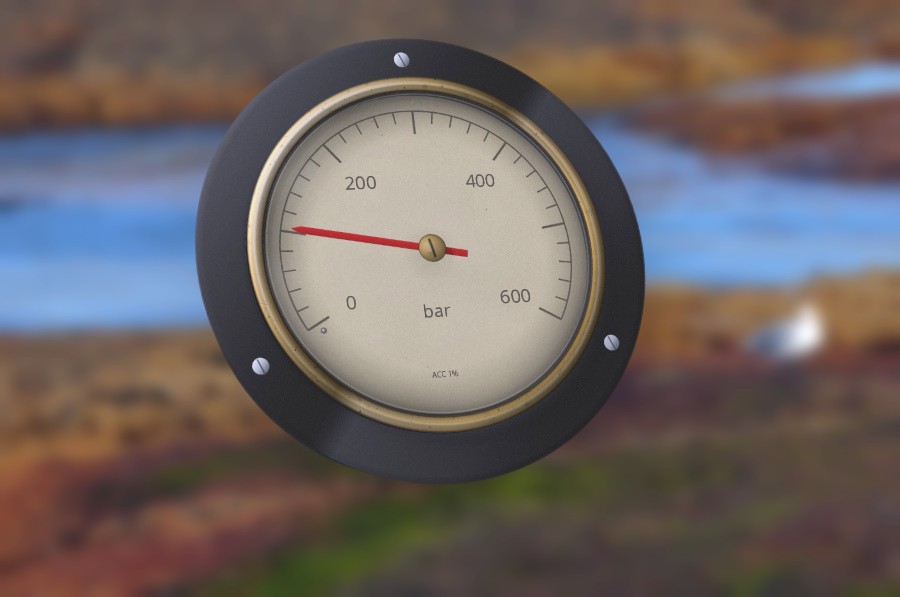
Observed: value=100 unit=bar
